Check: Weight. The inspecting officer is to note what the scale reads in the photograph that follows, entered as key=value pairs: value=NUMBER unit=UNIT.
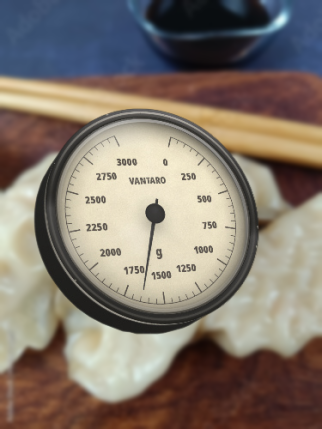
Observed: value=1650 unit=g
